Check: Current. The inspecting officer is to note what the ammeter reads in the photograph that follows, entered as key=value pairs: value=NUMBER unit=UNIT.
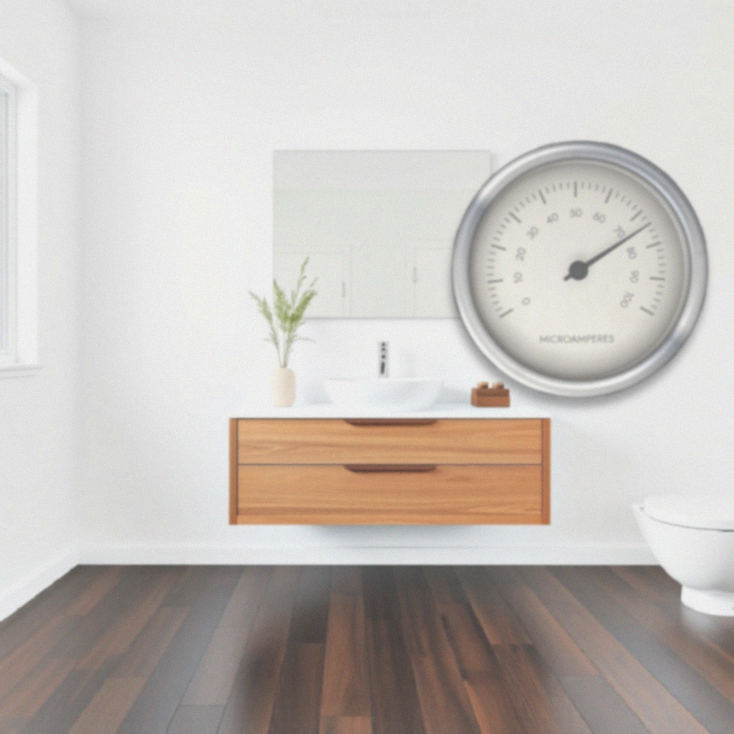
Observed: value=74 unit=µA
